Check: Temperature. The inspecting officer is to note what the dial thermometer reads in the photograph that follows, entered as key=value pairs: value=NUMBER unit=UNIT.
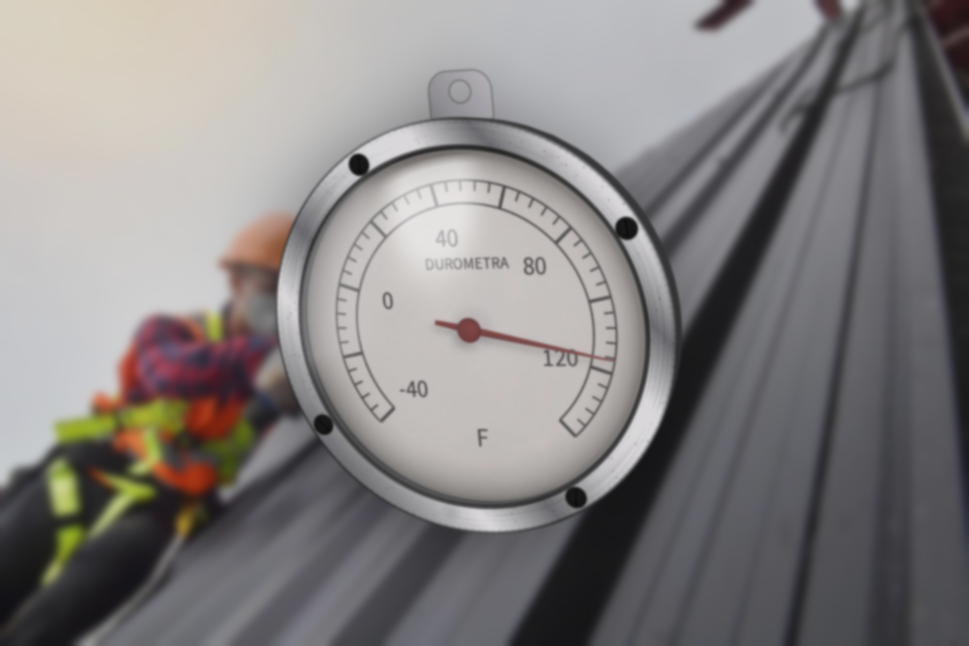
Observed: value=116 unit=°F
